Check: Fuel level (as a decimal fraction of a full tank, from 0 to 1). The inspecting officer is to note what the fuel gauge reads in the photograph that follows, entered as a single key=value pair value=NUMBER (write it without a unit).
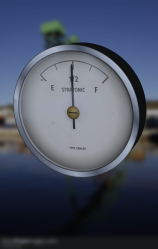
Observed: value=0.5
